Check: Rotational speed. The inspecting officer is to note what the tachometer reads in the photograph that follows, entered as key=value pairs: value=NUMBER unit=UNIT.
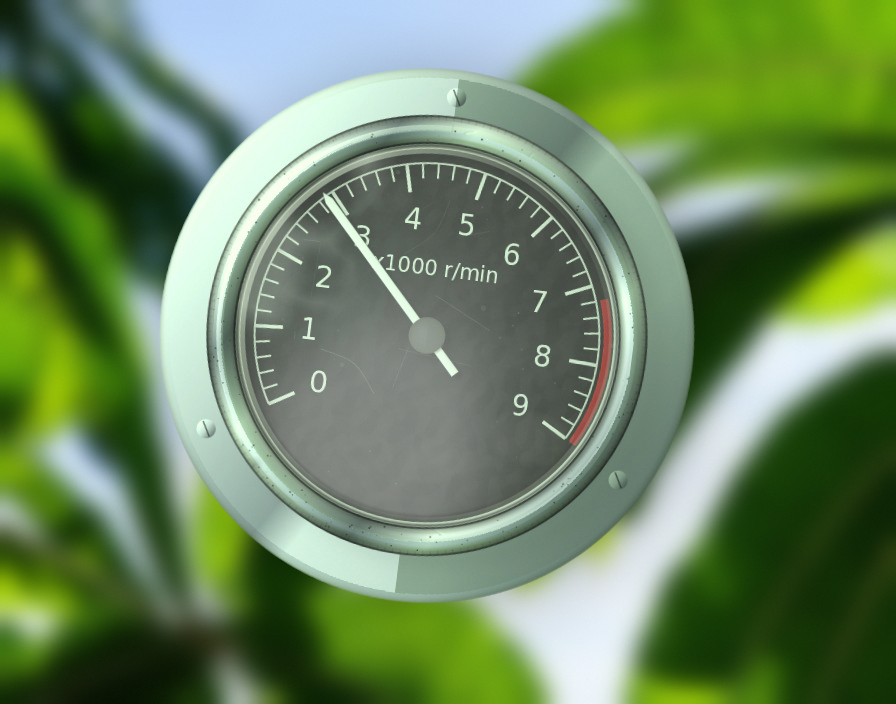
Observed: value=2900 unit=rpm
